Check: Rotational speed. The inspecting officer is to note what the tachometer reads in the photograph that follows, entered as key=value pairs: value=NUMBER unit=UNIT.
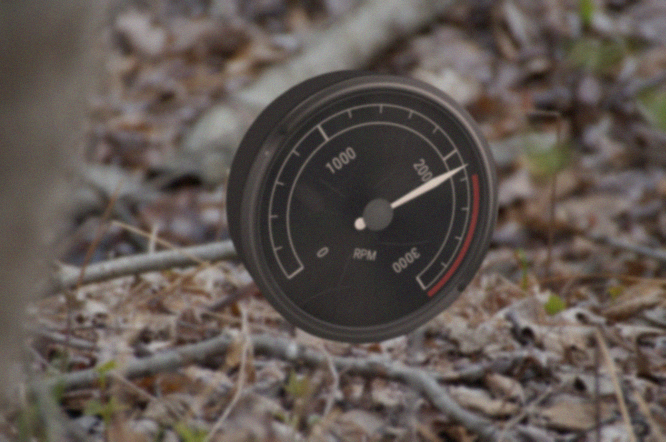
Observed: value=2100 unit=rpm
